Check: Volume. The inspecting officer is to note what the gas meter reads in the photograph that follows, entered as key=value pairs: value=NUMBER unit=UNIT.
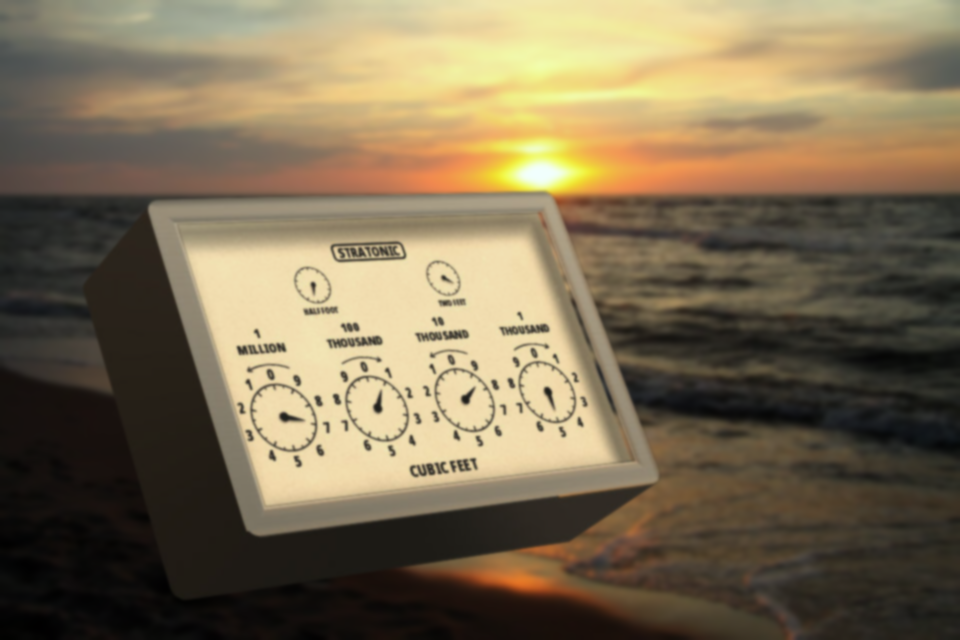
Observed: value=708500 unit=ft³
